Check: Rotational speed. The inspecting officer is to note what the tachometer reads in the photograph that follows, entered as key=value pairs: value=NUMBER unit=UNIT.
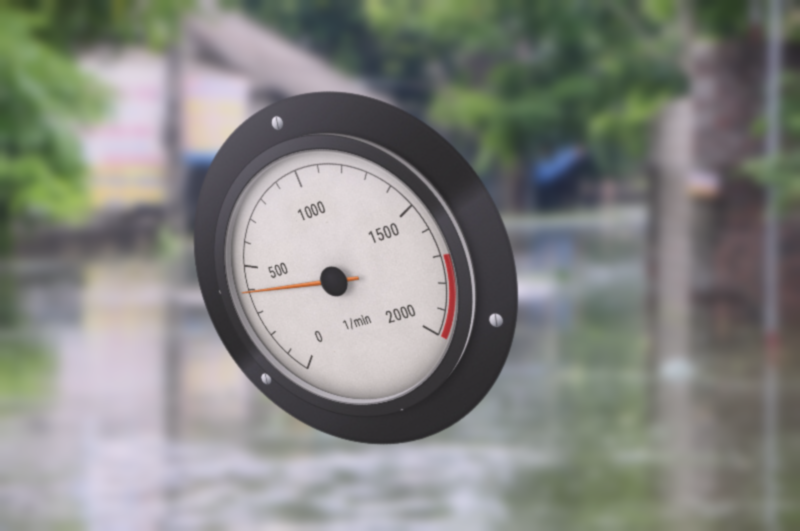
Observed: value=400 unit=rpm
